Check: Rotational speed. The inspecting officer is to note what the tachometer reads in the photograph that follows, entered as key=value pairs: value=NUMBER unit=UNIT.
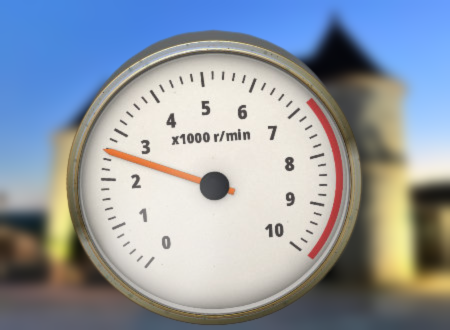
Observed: value=2600 unit=rpm
